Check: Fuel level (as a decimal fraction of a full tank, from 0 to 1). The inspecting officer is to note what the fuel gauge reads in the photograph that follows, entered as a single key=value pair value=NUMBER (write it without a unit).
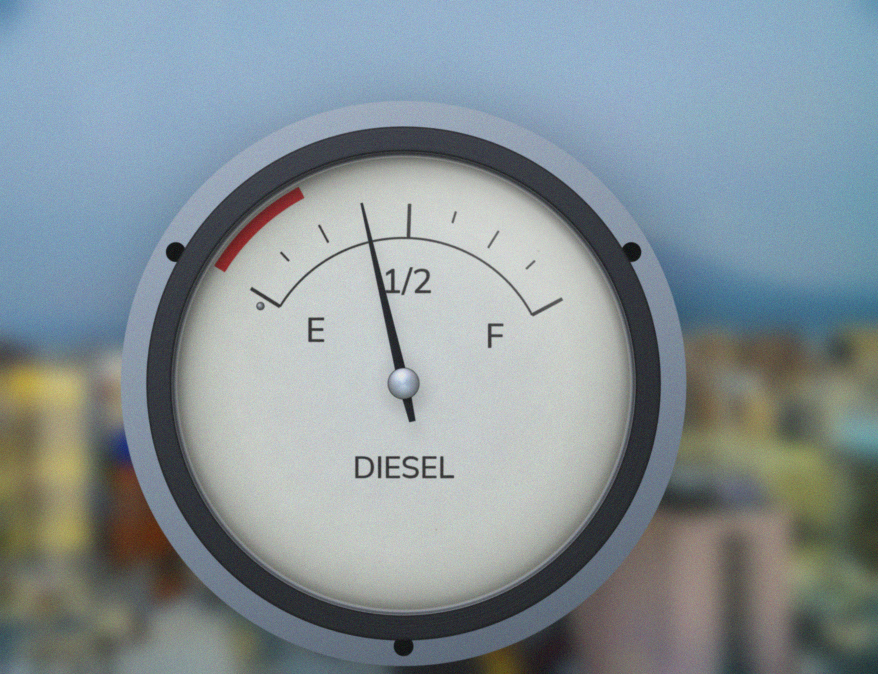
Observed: value=0.375
